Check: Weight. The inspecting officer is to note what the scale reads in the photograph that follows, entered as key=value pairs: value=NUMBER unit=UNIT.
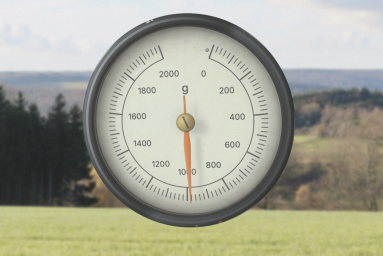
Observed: value=980 unit=g
